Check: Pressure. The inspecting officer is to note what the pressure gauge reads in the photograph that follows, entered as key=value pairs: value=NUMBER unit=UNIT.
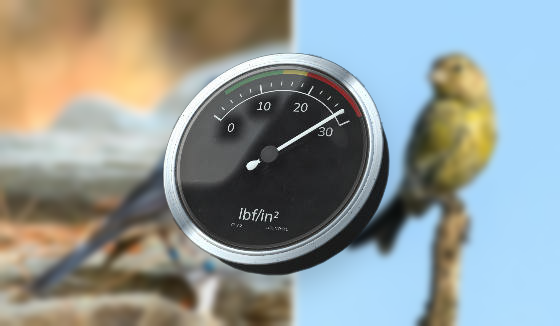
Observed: value=28 unit=psi
